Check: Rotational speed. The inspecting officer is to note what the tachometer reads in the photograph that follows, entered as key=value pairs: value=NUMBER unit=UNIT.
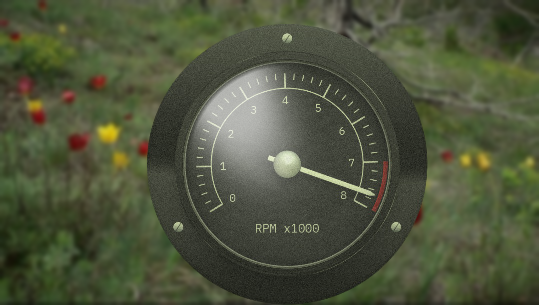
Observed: value=7700 unit=rpm
